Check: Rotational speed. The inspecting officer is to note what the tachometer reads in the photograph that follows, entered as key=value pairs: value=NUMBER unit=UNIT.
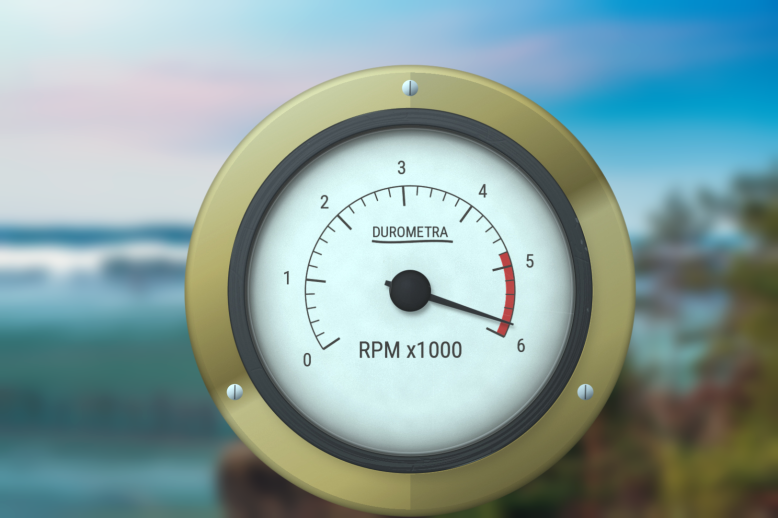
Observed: value=5800 unit=rpm
